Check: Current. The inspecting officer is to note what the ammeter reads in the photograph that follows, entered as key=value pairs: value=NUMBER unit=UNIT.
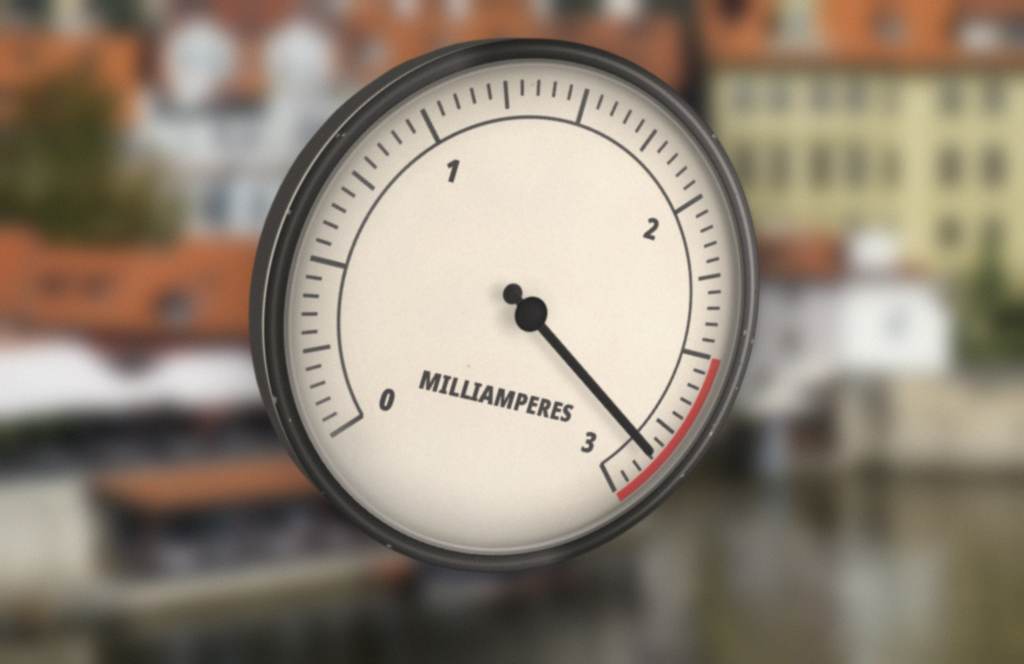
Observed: value=2.85 unit=mA
